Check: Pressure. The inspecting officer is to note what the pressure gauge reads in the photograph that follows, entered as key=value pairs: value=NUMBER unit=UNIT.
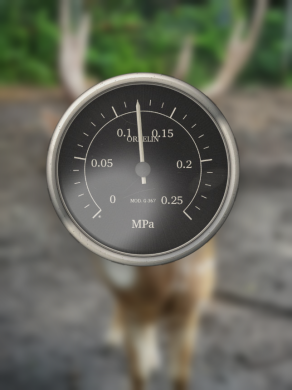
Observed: value=0.12 unit=MPa
